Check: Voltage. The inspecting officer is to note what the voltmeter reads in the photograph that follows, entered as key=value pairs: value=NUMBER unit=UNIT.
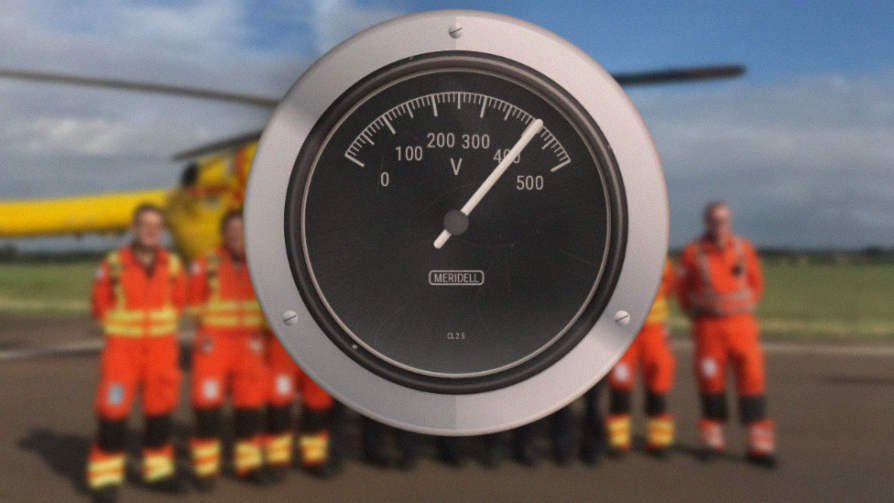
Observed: value=410 unit=V
